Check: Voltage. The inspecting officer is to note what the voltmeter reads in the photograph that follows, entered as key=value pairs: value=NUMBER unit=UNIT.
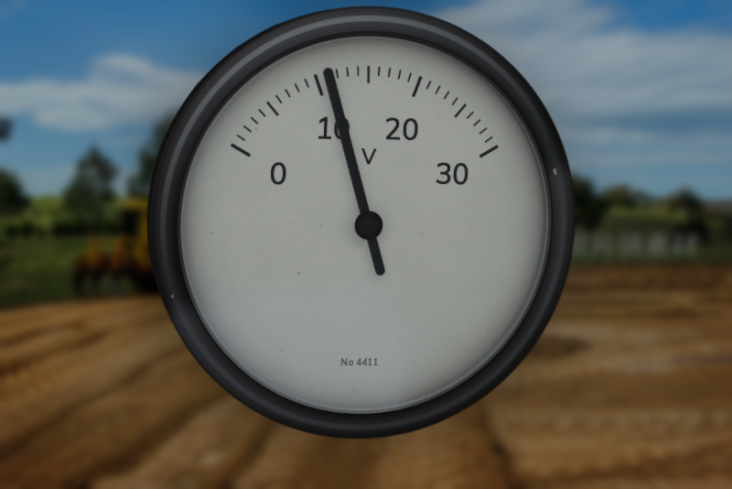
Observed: value=11 unit=V
